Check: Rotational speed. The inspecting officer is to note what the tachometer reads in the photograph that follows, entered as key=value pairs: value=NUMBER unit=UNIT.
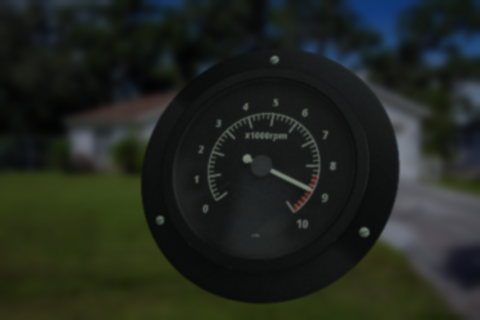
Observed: value=9000 unit=rpm
